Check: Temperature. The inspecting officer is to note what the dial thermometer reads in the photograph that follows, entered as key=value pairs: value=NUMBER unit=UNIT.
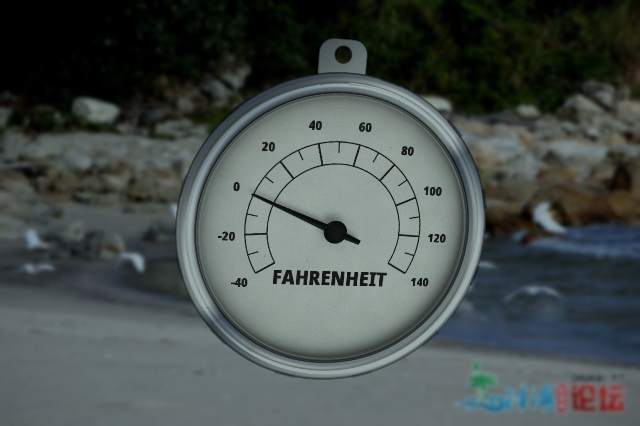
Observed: value=0 unit=°F
